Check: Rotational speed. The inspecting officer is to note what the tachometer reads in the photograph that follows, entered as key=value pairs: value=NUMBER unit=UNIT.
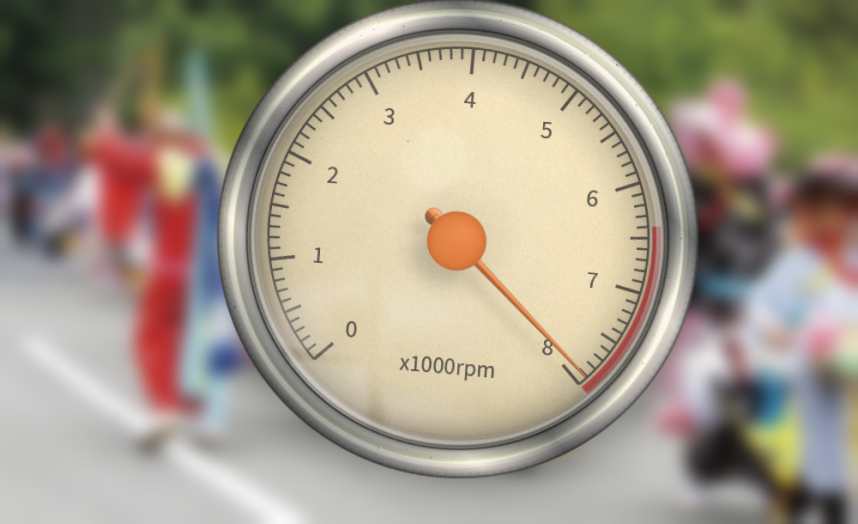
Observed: value=7900 unit=rpm
